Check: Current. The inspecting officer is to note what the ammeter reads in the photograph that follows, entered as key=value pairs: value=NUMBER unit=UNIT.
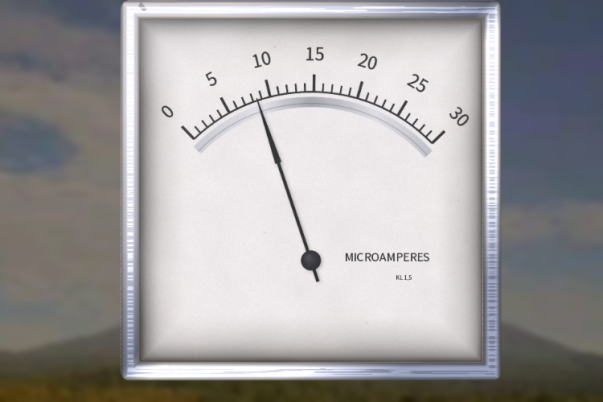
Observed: value=8.5 unit=µA
